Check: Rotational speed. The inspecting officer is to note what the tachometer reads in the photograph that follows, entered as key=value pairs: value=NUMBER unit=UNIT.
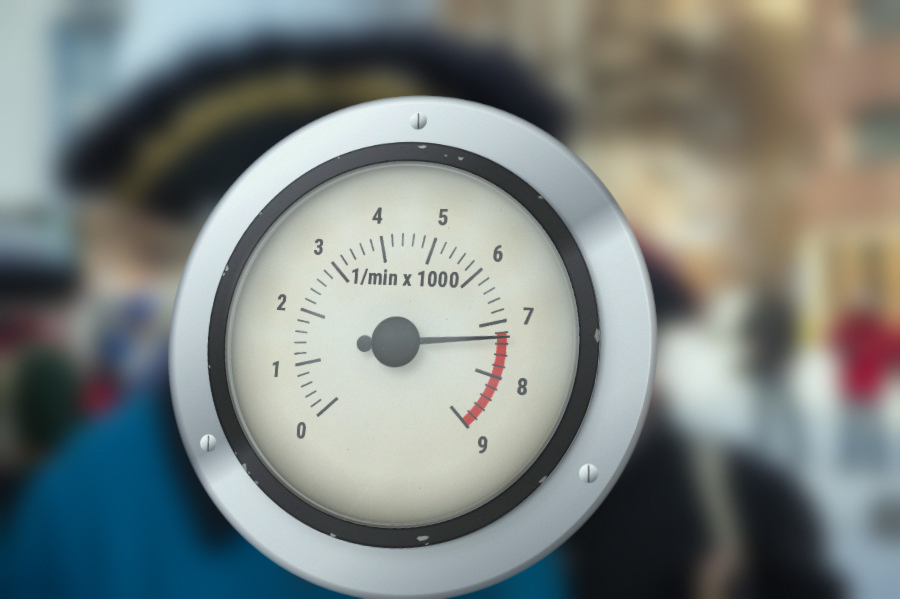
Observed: value=7300 unit=rpm
